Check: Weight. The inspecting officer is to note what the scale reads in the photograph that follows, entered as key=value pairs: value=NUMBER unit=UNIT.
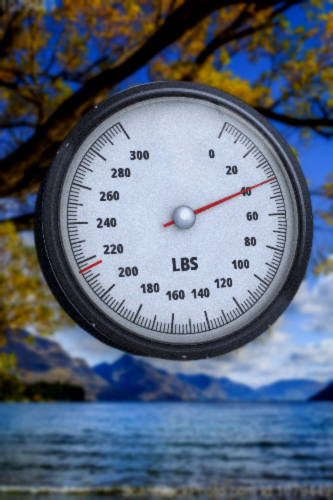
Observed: value=40 unit=lb
